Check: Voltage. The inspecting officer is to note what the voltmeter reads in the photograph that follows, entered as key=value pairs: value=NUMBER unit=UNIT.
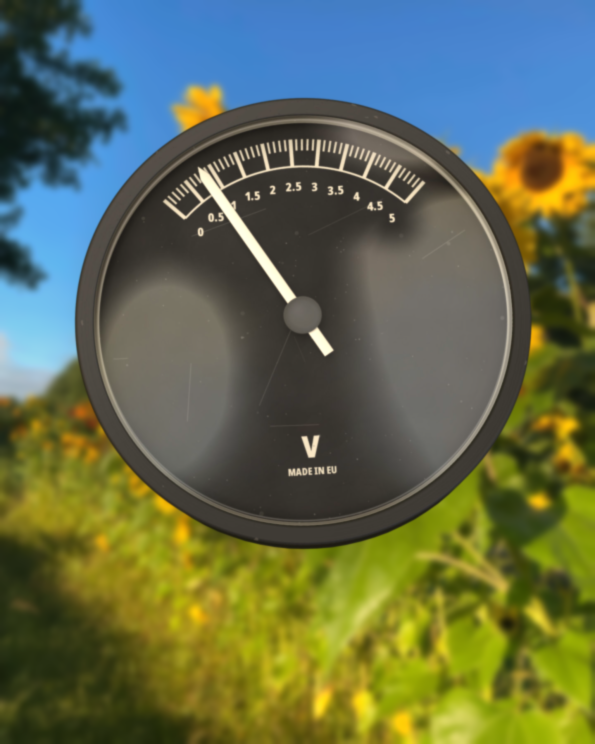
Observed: value=0.8 unit=V
